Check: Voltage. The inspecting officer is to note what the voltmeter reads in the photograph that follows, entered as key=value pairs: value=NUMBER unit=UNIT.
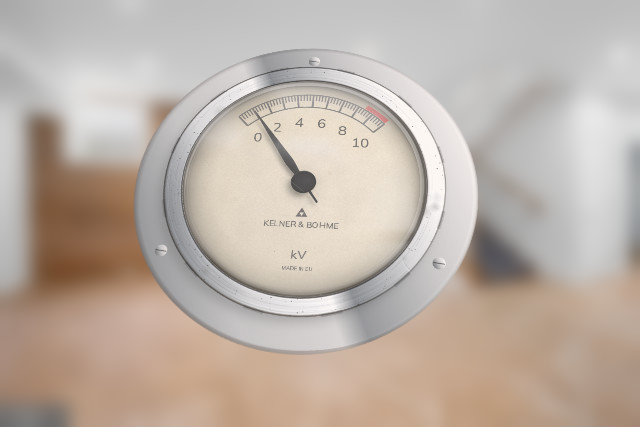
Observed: value=1 unit=kV
